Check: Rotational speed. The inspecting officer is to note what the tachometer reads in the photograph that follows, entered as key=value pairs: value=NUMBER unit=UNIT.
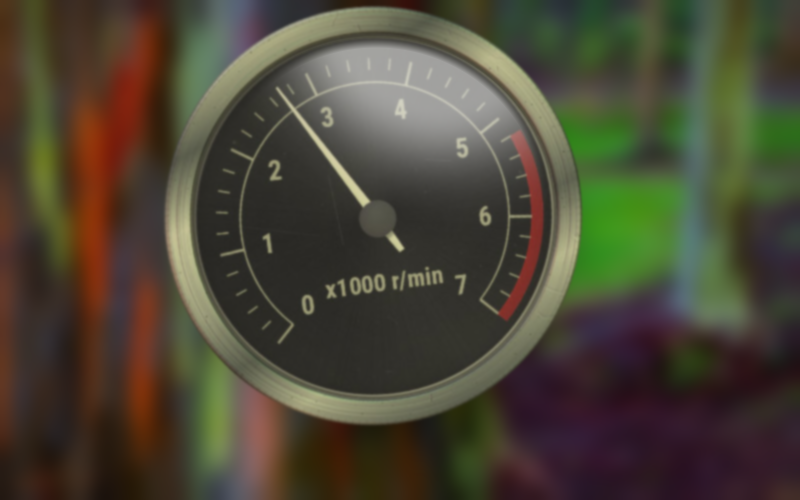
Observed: value=2700 unit=rpm
